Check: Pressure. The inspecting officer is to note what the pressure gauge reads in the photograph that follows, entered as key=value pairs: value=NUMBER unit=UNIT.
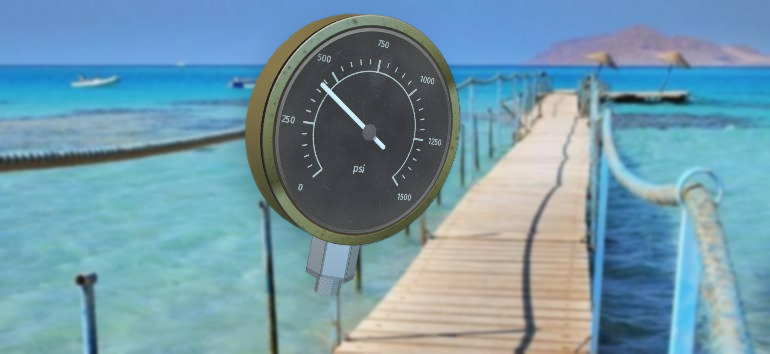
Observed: value=425 unit=psi
